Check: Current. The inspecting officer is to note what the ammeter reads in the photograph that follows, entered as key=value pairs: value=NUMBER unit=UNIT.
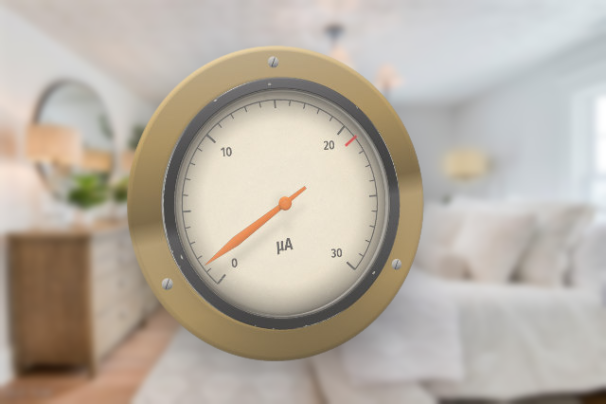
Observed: value=1.5 unit=µA
